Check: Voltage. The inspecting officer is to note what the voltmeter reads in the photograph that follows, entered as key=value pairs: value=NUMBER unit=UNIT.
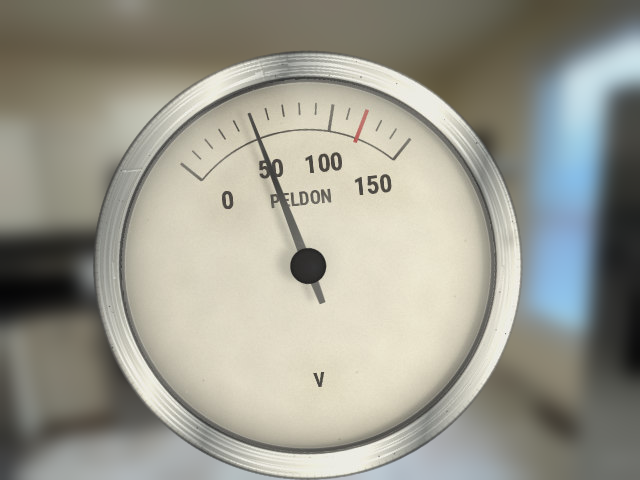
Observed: value=50 unit=V
